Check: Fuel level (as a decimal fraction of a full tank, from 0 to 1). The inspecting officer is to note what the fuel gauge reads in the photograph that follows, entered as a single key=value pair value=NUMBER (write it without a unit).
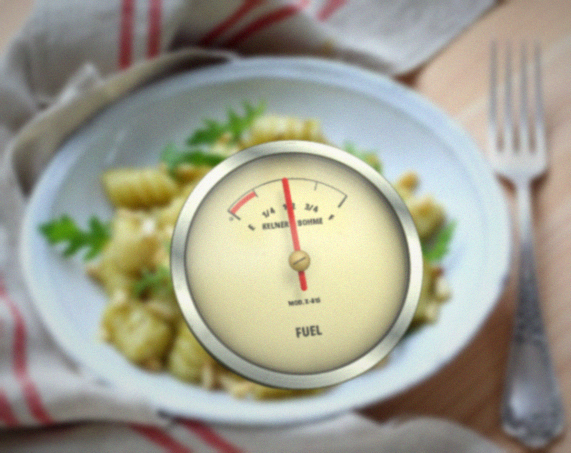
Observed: value=0.5
